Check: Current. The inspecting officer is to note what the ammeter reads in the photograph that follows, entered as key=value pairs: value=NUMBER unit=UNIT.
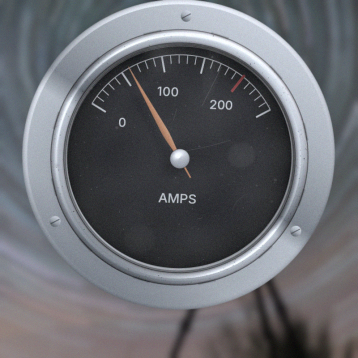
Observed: value=60 unit=A
